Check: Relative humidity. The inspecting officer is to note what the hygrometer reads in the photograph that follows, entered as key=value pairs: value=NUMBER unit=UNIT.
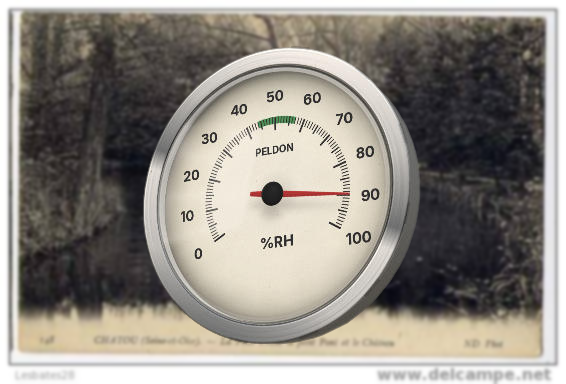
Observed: value=90 unit=%
